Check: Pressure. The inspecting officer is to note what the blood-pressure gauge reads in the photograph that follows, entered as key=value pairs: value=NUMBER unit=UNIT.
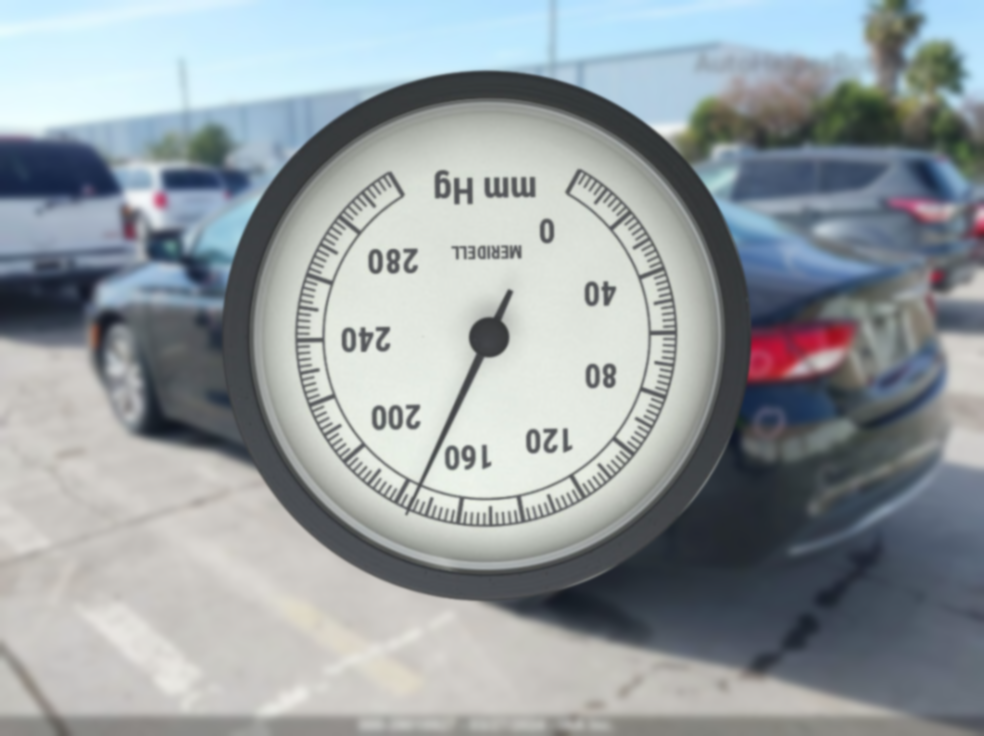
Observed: value=176 unit=mmHg
